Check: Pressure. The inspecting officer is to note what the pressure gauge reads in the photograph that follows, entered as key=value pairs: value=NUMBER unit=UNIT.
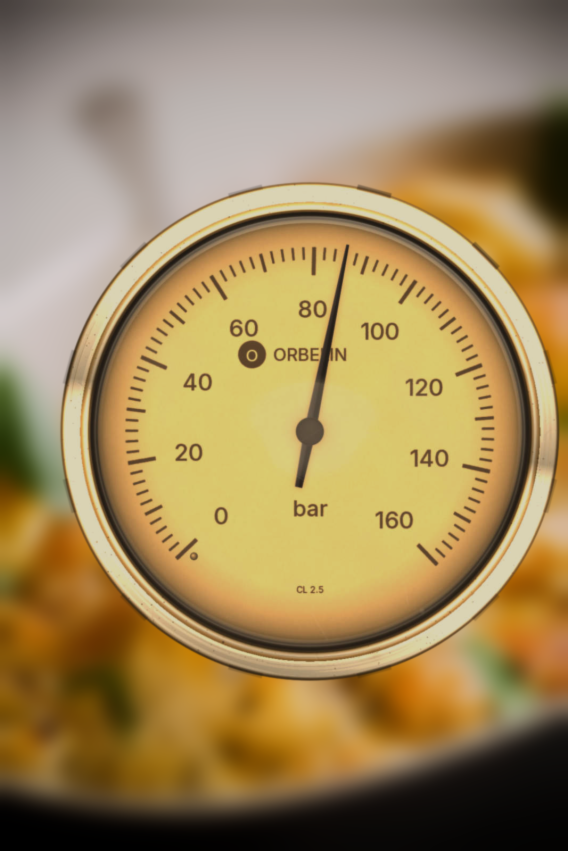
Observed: value=86 unit=bar
